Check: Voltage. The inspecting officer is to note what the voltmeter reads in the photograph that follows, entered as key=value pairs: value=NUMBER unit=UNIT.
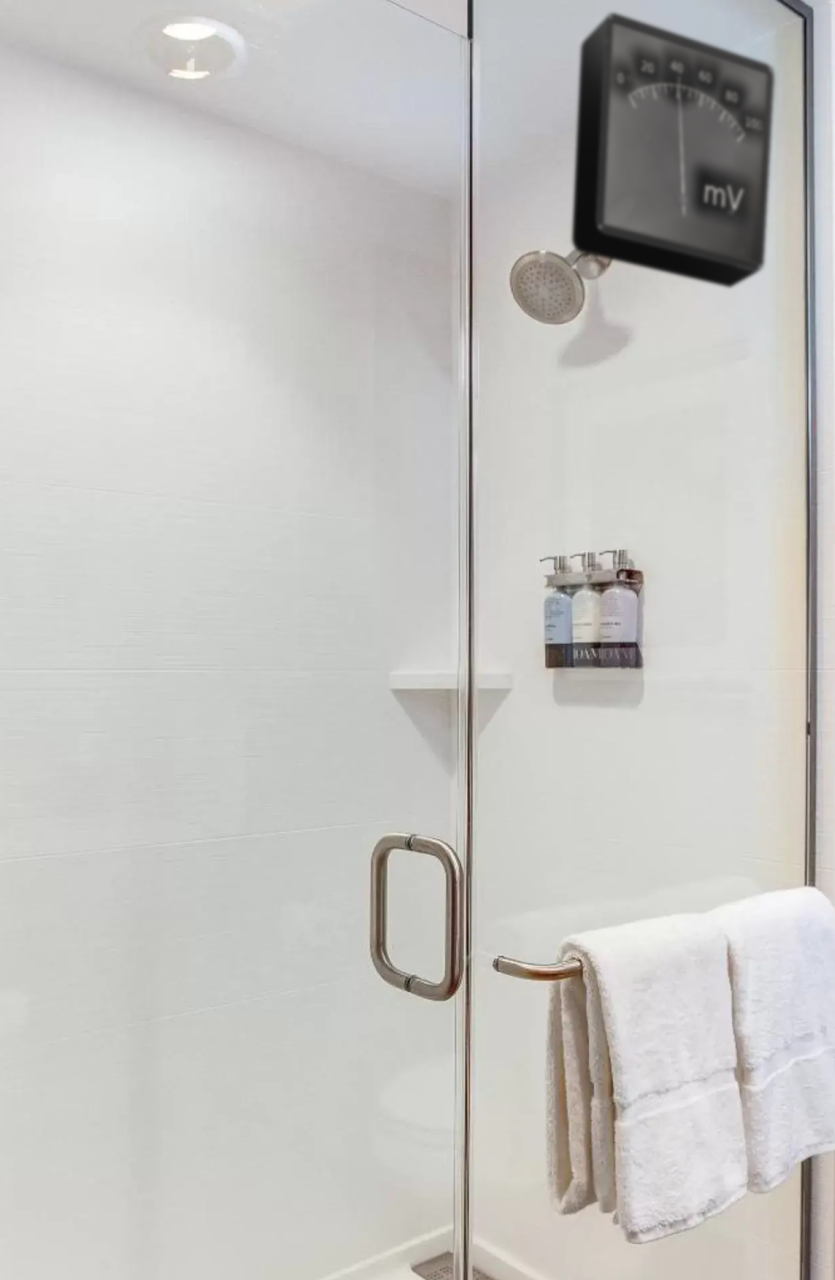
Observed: value=40 unit=mV
